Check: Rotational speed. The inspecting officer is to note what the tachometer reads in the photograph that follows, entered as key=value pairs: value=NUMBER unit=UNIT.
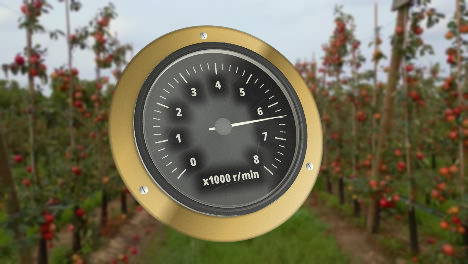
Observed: value=6400 unit=rpm
